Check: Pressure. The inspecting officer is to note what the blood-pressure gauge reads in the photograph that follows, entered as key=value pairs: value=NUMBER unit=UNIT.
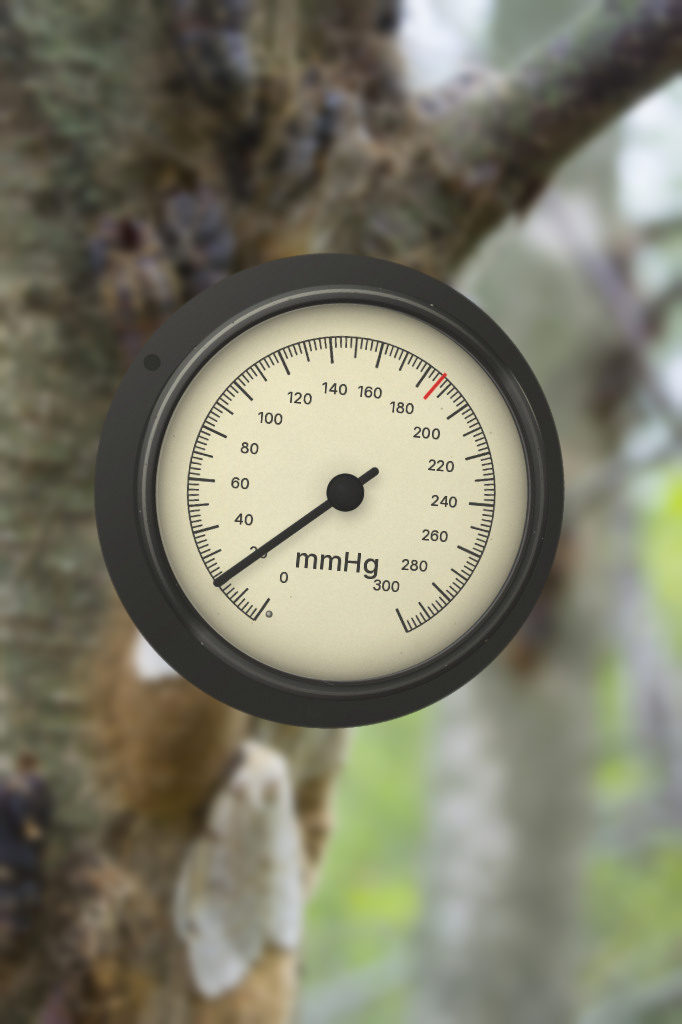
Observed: value=20 unit=mmHg
